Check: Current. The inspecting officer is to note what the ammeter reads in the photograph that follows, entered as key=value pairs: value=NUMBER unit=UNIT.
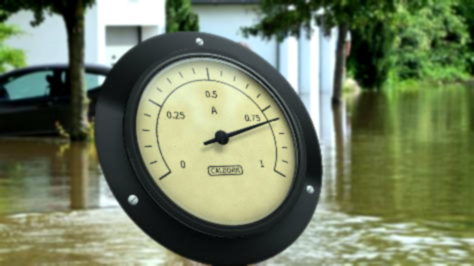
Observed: value=0.8 unit=A
